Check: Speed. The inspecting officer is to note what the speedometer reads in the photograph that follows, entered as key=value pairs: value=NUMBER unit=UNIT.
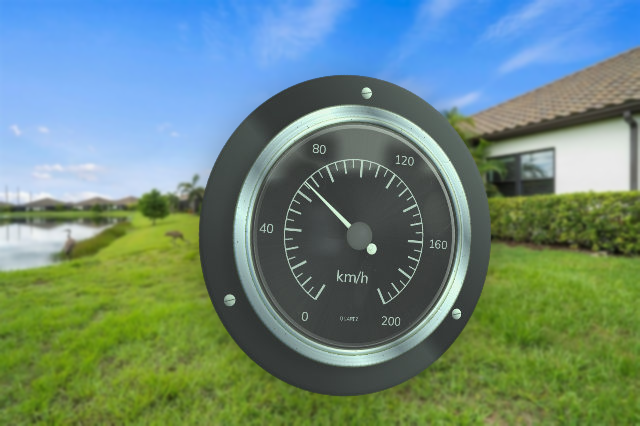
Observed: value=65 unit=km/h
